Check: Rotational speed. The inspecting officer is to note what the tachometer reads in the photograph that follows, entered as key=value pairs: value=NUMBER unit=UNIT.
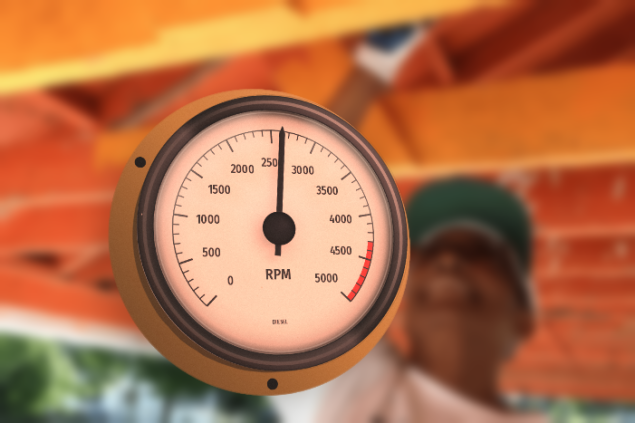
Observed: value=2600 unit=rpm
